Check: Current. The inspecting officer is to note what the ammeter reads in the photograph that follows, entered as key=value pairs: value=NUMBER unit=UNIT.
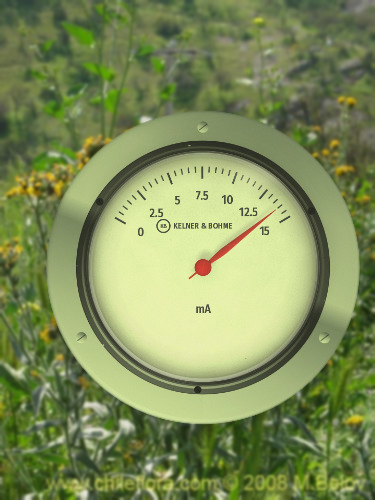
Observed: value=14 unit=mA
